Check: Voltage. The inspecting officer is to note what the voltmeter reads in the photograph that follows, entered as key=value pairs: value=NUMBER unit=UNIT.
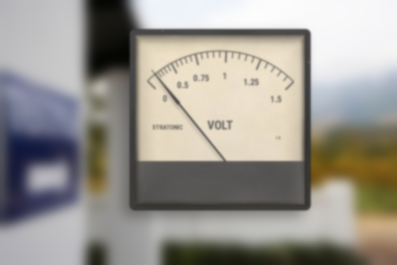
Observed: value=0.25 unit=V
